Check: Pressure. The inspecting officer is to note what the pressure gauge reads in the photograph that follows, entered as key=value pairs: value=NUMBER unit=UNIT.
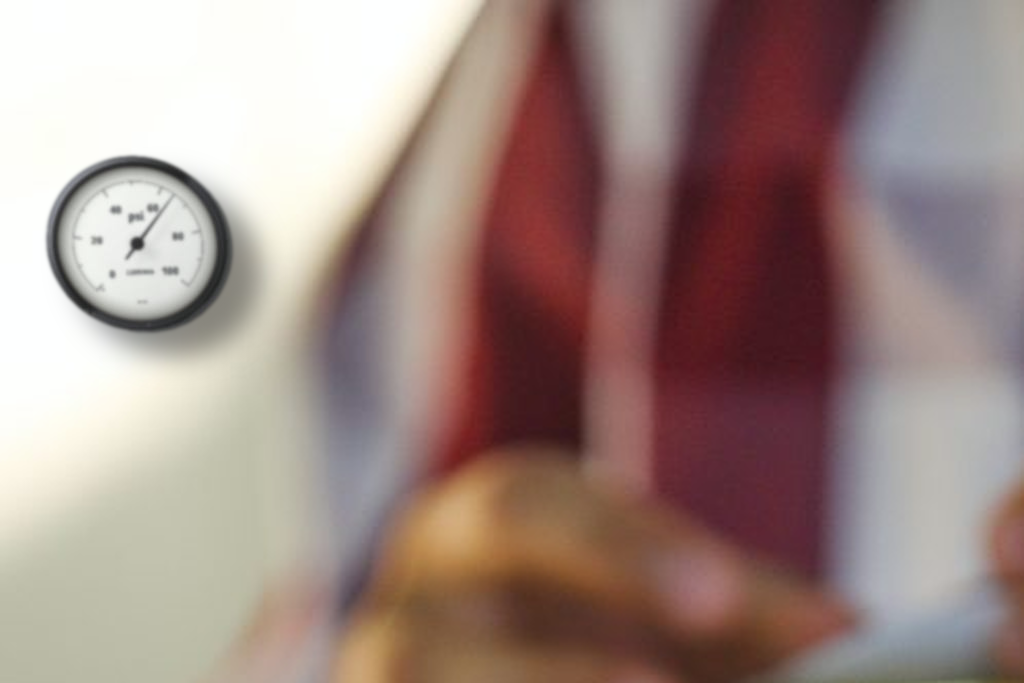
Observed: value=65 unit=psi
